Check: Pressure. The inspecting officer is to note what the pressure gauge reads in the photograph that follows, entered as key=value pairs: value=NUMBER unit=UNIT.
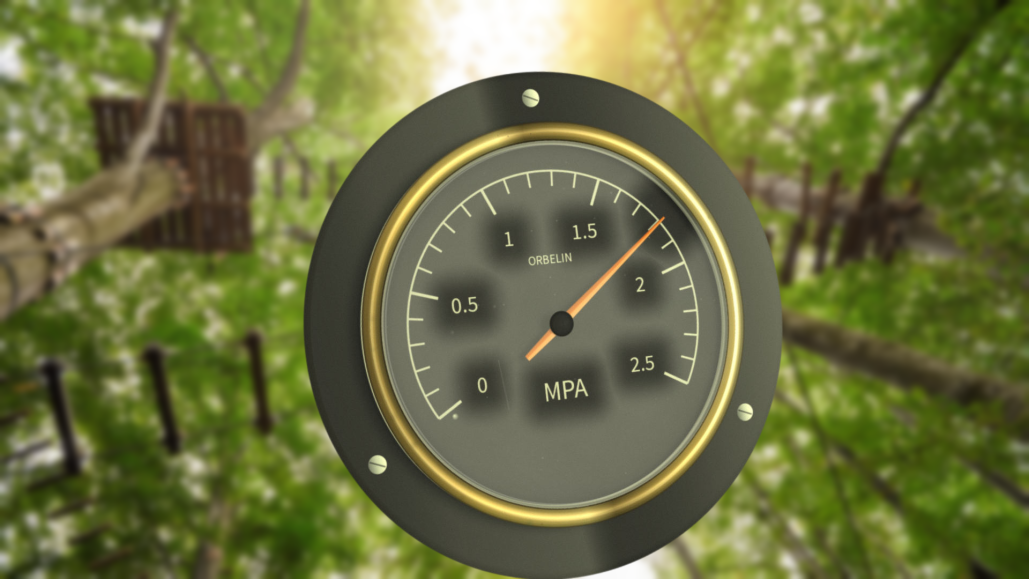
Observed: value=1.8 unit=MPa
